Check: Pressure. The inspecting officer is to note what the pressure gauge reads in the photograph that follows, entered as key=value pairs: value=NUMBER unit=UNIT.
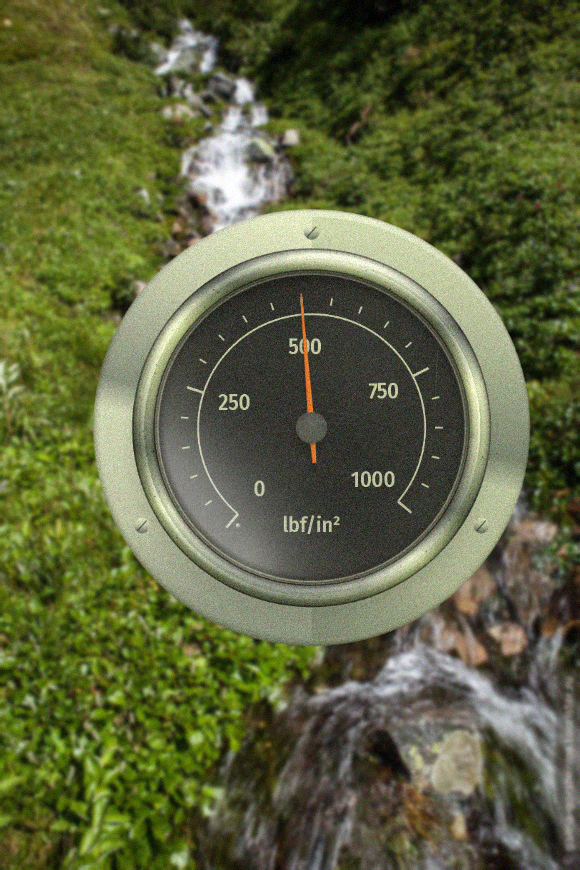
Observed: value=500 unit=psi
